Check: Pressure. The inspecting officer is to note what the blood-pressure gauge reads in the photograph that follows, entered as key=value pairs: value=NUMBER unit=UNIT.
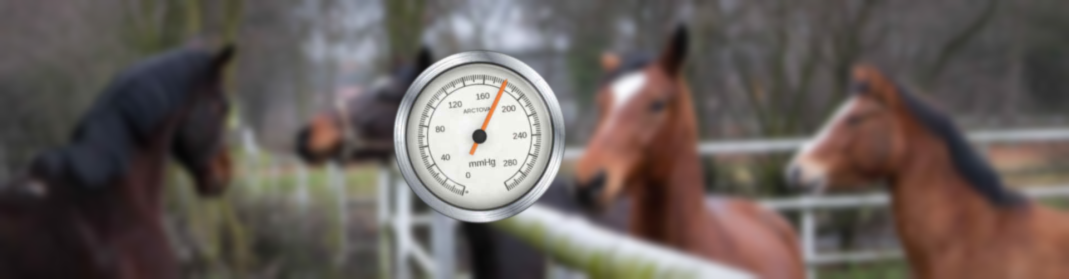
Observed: value=180 unit=mmHg
